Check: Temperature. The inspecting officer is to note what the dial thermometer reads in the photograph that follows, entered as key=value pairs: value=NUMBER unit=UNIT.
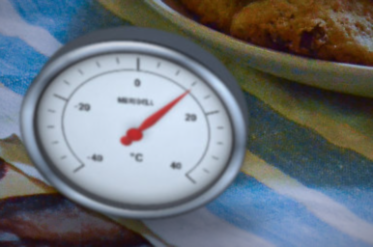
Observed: value=12 unit=°C
